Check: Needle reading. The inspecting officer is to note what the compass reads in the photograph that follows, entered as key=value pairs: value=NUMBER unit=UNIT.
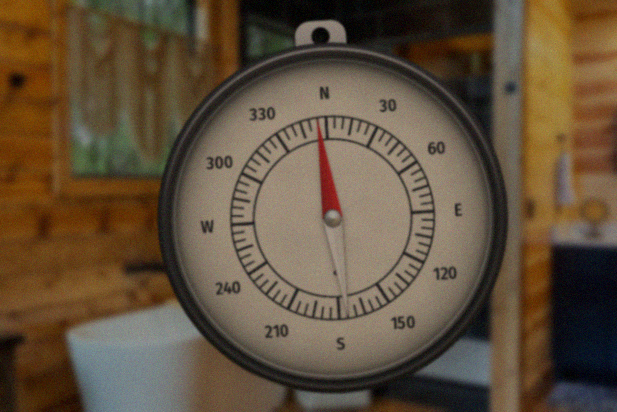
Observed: value=355 unit=°
